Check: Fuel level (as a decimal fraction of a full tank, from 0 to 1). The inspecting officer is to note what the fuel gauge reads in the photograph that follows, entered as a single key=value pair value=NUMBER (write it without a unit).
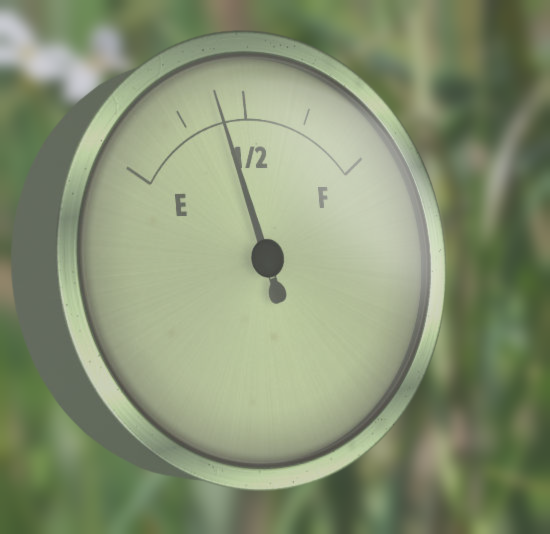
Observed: value=0.375
